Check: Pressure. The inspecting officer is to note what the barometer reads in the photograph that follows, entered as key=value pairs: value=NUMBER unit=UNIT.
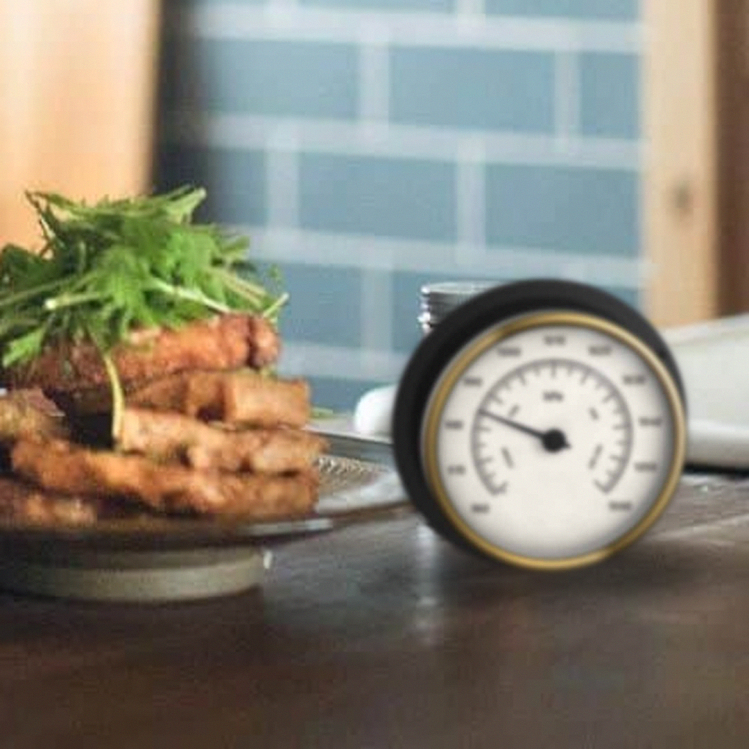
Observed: value=985 unit=hPa
